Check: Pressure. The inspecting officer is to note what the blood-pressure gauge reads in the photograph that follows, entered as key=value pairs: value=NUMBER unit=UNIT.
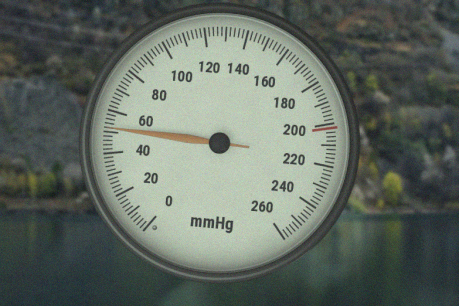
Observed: value=52 unit=mmHg
